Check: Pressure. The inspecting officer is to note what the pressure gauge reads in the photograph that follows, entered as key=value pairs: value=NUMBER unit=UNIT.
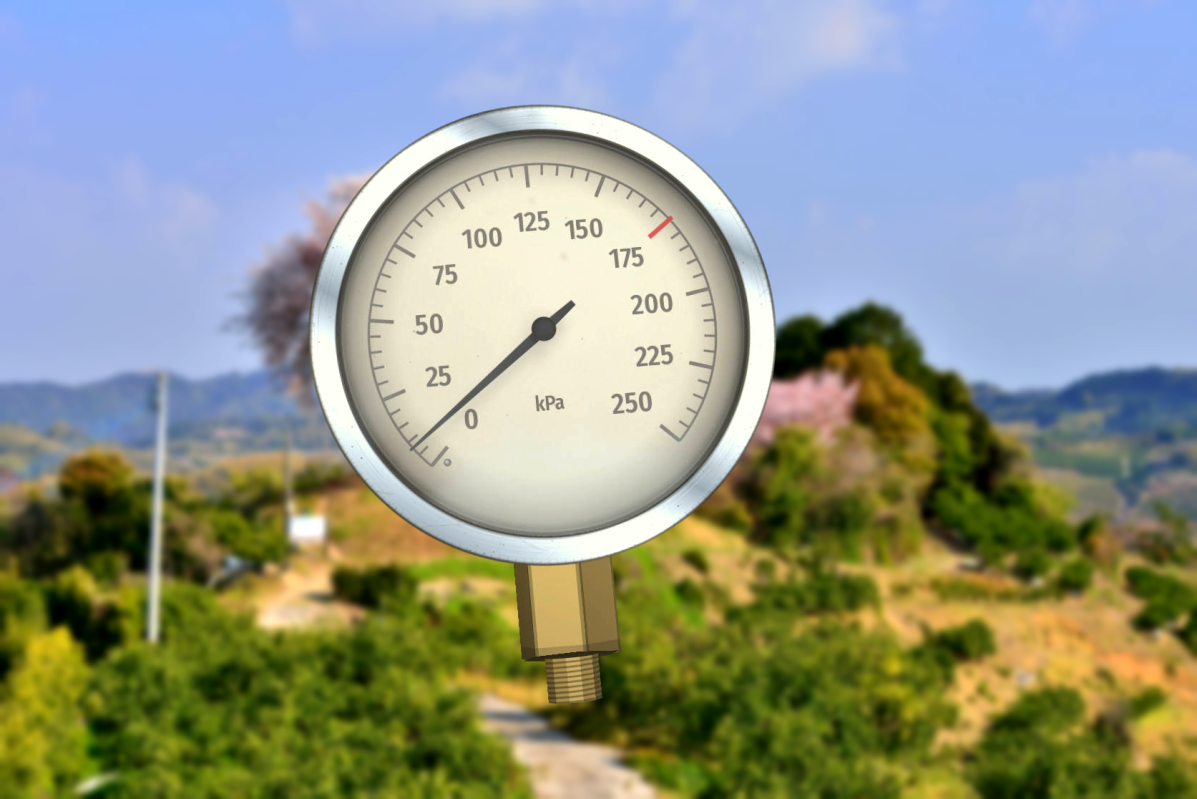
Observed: value=7.5 unit=kPa
